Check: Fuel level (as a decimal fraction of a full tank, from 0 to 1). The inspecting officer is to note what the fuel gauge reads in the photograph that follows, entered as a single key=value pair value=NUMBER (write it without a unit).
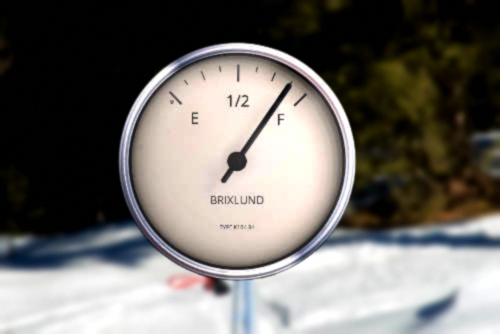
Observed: value=0.875
